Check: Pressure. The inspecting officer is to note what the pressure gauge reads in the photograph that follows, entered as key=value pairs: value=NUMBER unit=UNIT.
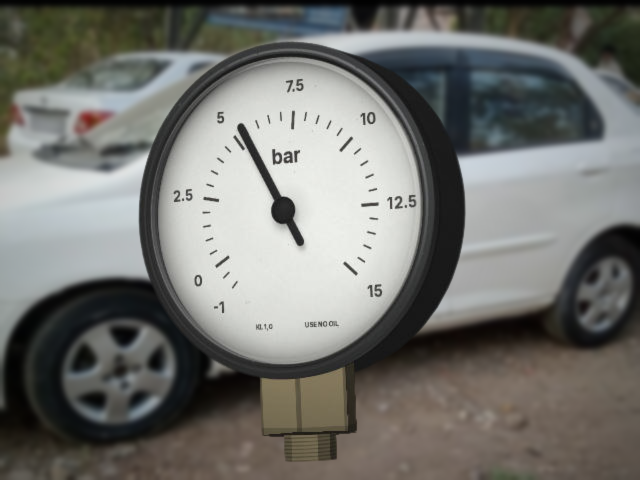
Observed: value=5.5 unit=bar
